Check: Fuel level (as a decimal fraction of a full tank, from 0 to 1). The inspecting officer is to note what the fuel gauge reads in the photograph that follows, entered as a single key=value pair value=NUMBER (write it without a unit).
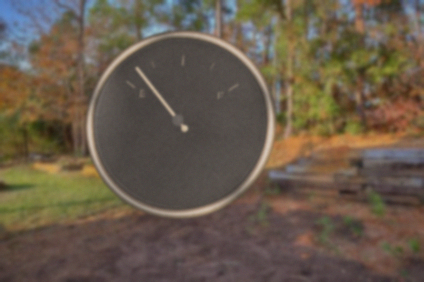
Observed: value=0.125
